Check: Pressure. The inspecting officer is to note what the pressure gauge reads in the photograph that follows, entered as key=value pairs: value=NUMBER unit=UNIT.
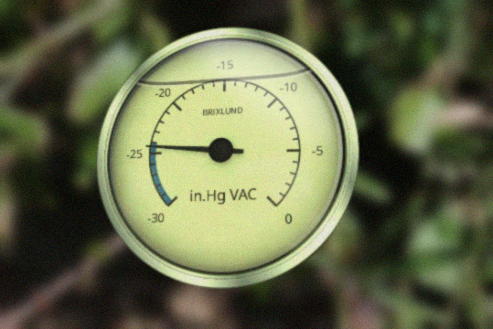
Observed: value=-24.5 unit=inHg
